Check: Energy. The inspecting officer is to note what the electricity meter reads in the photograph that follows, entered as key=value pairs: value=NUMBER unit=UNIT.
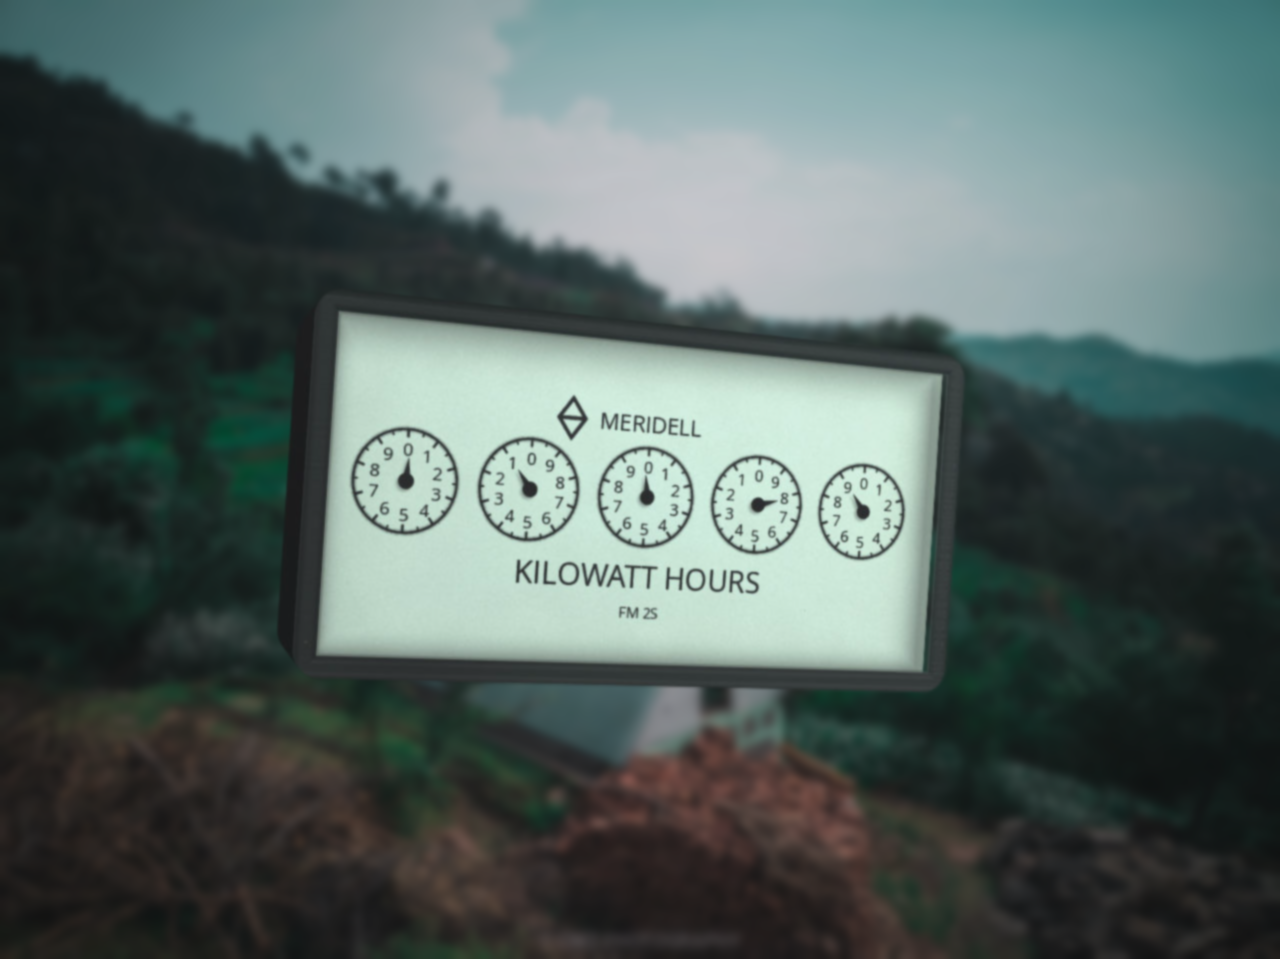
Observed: value=979 unit=kWh
